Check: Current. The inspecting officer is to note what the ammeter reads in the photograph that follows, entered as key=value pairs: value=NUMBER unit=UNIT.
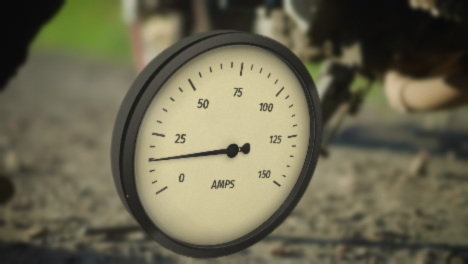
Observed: value=15 unit=A
